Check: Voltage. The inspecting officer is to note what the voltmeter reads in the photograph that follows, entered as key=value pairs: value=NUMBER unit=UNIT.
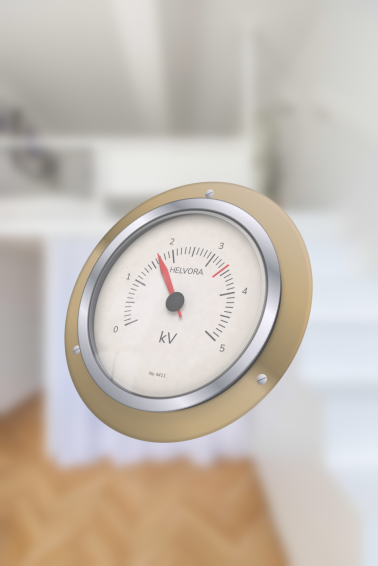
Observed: value=1.7 unit=kV
